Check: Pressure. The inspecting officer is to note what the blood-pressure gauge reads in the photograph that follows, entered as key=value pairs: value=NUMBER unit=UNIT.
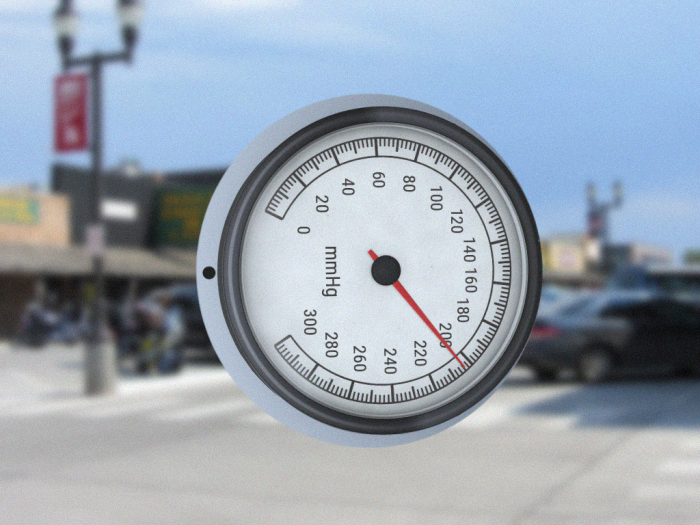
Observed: value=204 unit=mmHg
